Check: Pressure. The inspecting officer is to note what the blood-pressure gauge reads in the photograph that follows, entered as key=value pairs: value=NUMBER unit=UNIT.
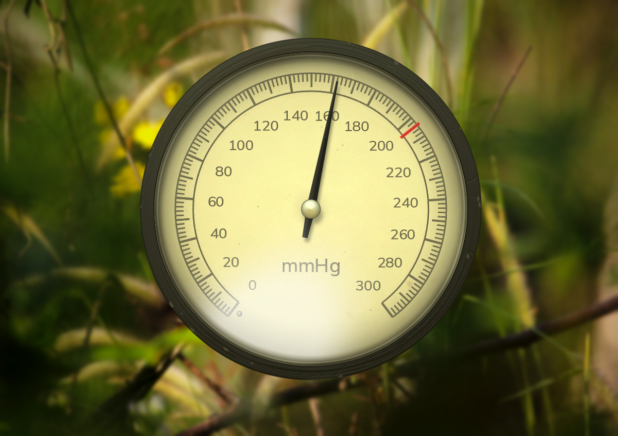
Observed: value=162 unit=mmHg
